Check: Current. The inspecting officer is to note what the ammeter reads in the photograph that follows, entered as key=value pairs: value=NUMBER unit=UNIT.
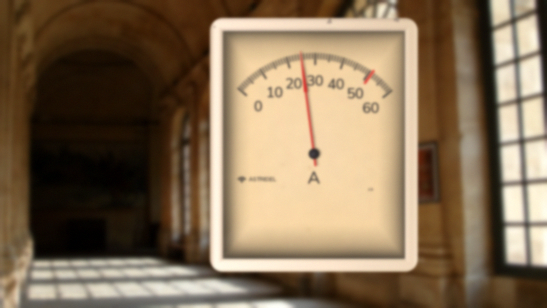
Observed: value=25 unit=A
